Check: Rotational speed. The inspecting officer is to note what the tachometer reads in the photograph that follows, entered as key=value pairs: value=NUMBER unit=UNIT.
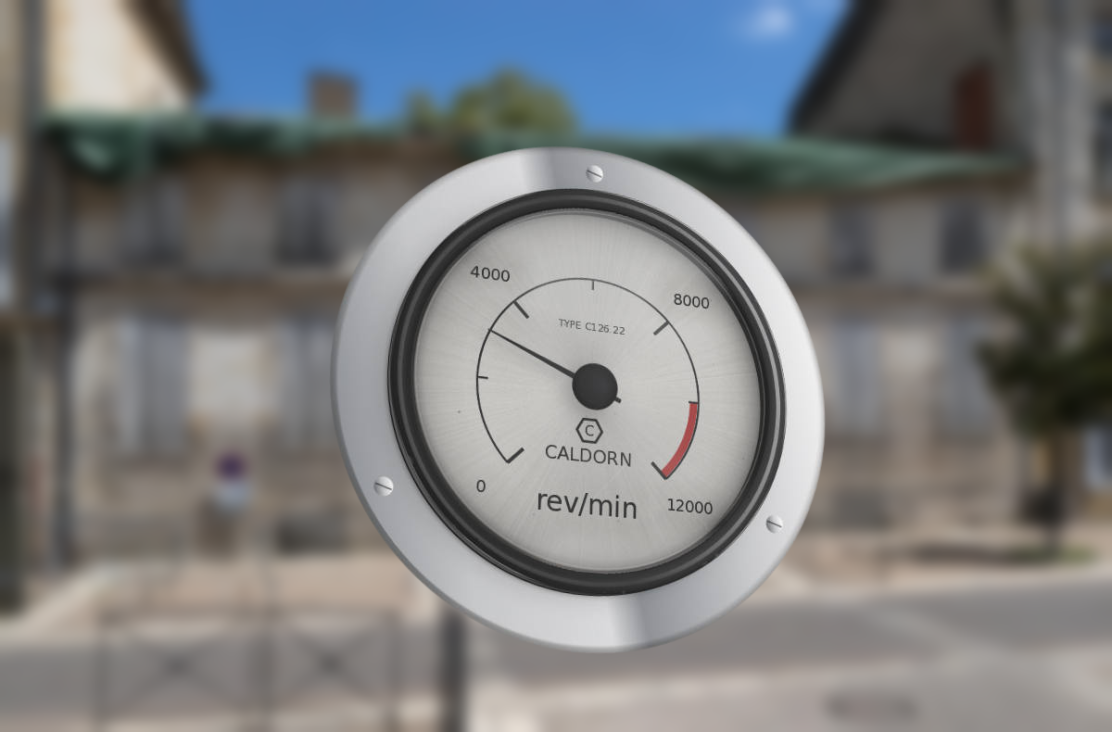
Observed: value=3000 unit=rpm
